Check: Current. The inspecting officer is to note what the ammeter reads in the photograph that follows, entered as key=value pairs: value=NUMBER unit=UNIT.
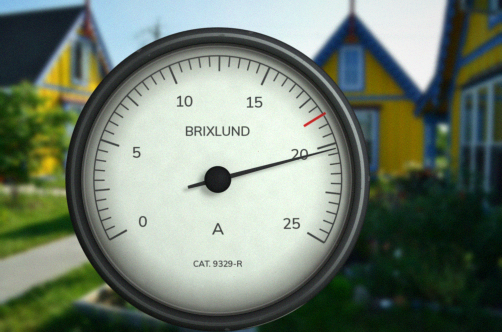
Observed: value=20.25 unit=A
